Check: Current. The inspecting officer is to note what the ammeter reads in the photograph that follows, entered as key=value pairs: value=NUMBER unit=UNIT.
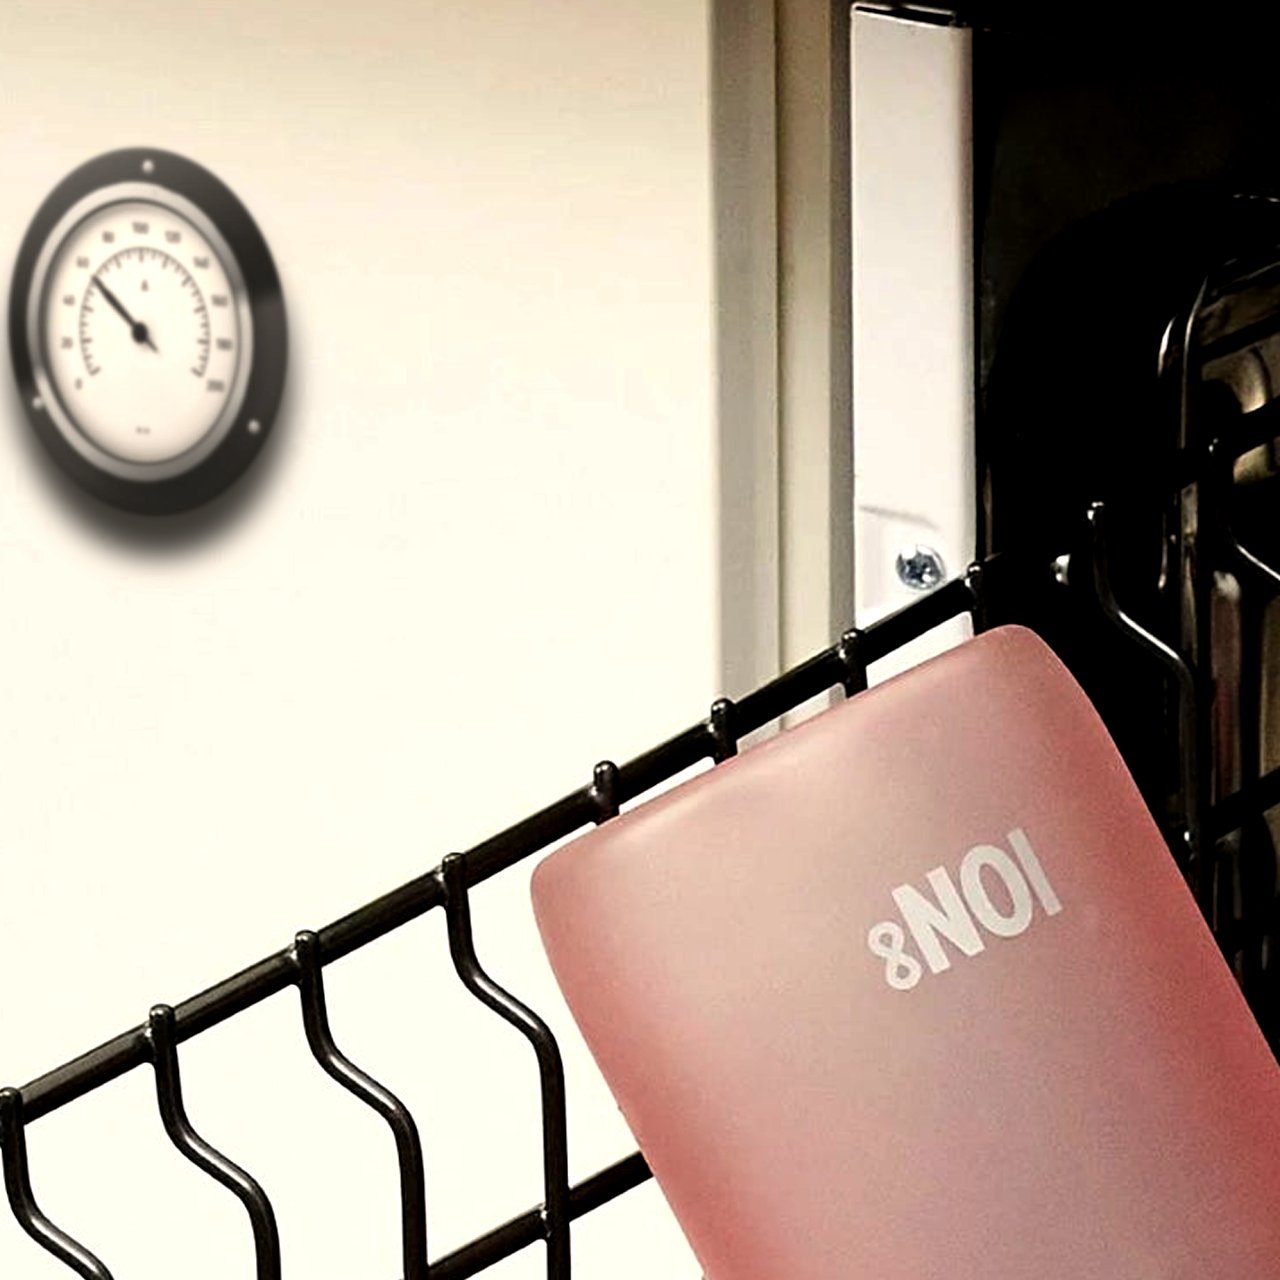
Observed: value=60 unit=A
